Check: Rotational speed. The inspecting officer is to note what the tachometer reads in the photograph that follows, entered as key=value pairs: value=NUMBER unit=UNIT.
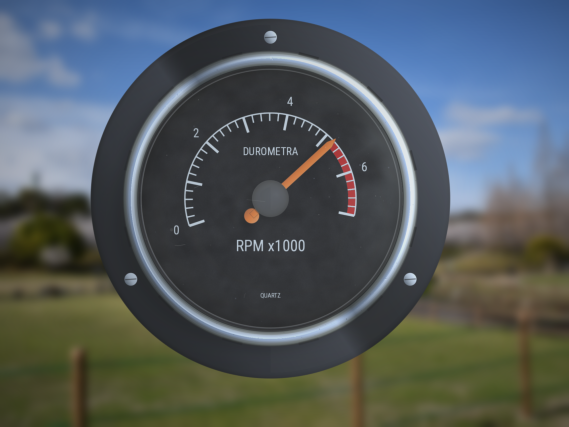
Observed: value=5200 unit=rpm
